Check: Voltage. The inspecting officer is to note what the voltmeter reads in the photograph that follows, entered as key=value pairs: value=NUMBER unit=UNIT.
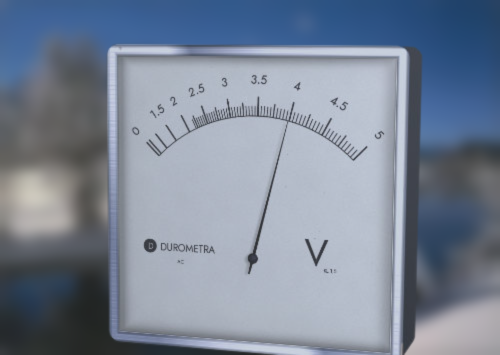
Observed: value=4 unit=V
